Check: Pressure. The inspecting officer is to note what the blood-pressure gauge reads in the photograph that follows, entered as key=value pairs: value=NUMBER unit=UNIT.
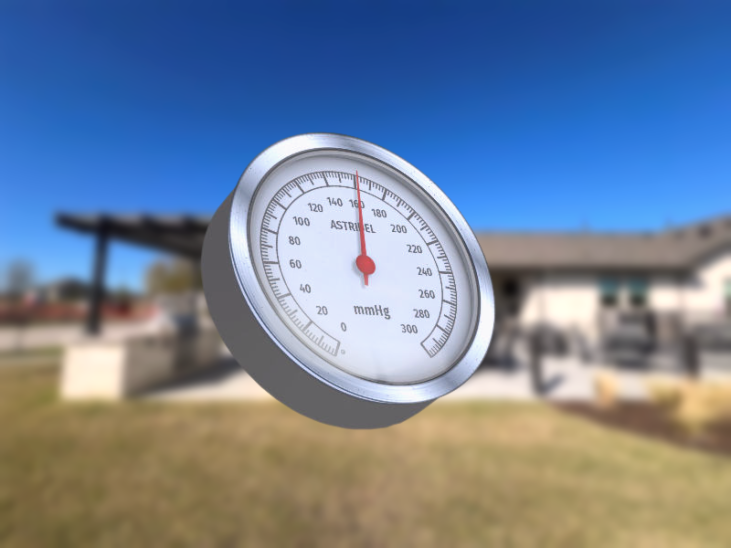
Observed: value=160 unit=mmHg
